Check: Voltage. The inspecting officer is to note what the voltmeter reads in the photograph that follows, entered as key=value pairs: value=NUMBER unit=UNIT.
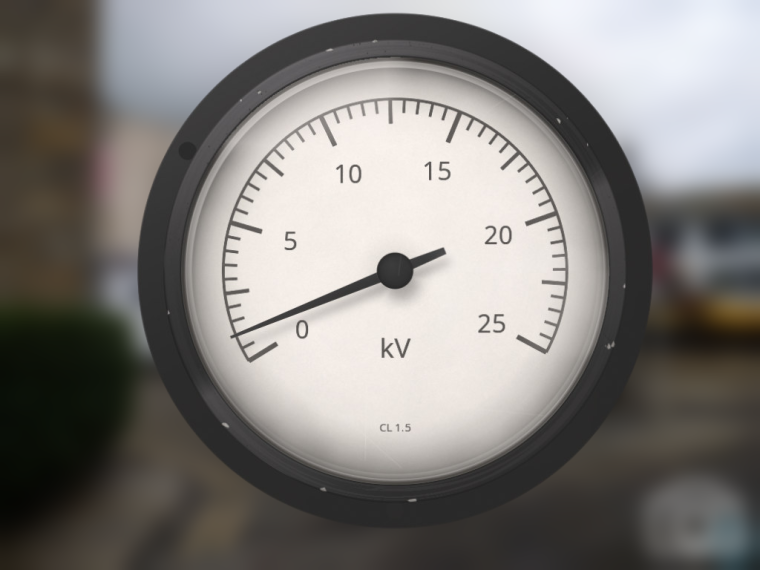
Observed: value=1 unit=kV
